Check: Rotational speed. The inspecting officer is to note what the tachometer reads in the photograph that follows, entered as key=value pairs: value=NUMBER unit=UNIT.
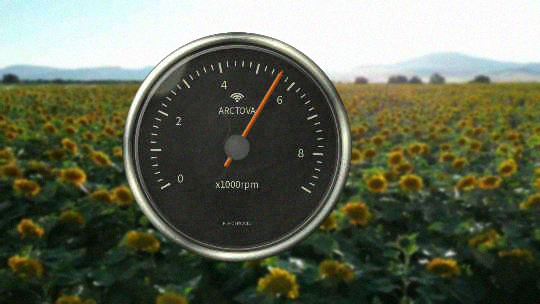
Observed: value=5600 unit=rpm
